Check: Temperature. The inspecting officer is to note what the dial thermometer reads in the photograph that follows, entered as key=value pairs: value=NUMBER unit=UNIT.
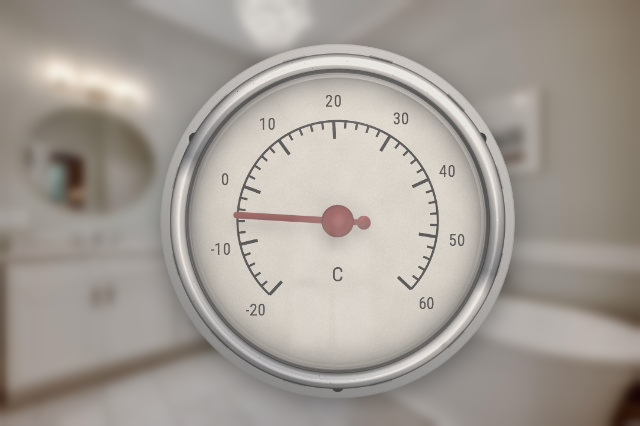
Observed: value=-5 unit=°C
